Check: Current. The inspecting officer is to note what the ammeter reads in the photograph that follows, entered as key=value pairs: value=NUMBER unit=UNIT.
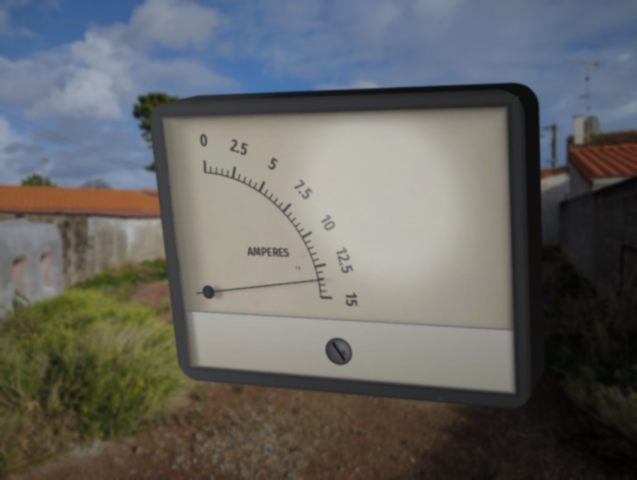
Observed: value=13.5 unit=A
